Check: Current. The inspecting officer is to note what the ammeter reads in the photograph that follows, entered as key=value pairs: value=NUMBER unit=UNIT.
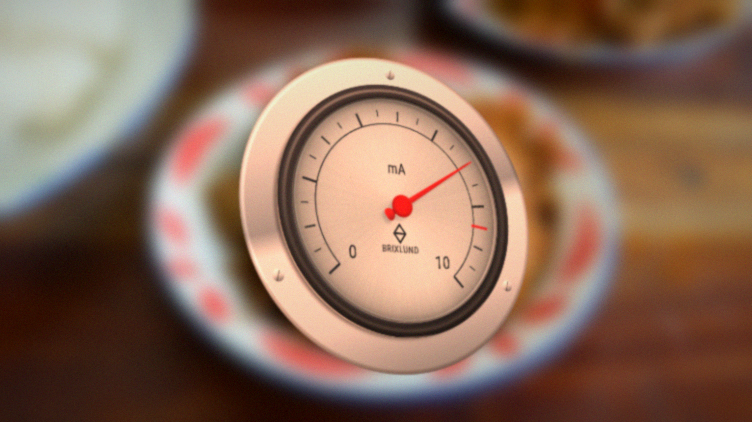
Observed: value=7 unit=mA
